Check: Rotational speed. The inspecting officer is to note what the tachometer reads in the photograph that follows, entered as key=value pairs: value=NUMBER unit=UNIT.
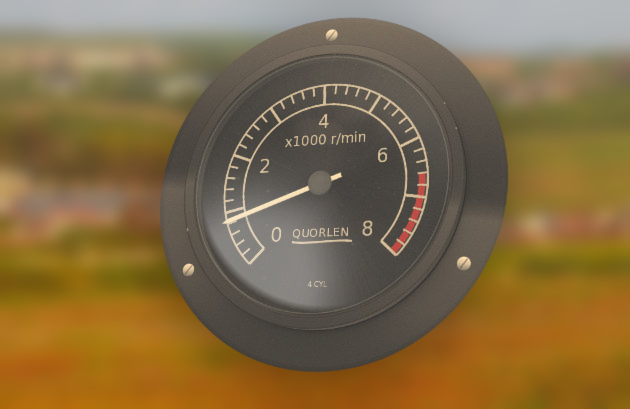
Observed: value=800 unit=rpm
